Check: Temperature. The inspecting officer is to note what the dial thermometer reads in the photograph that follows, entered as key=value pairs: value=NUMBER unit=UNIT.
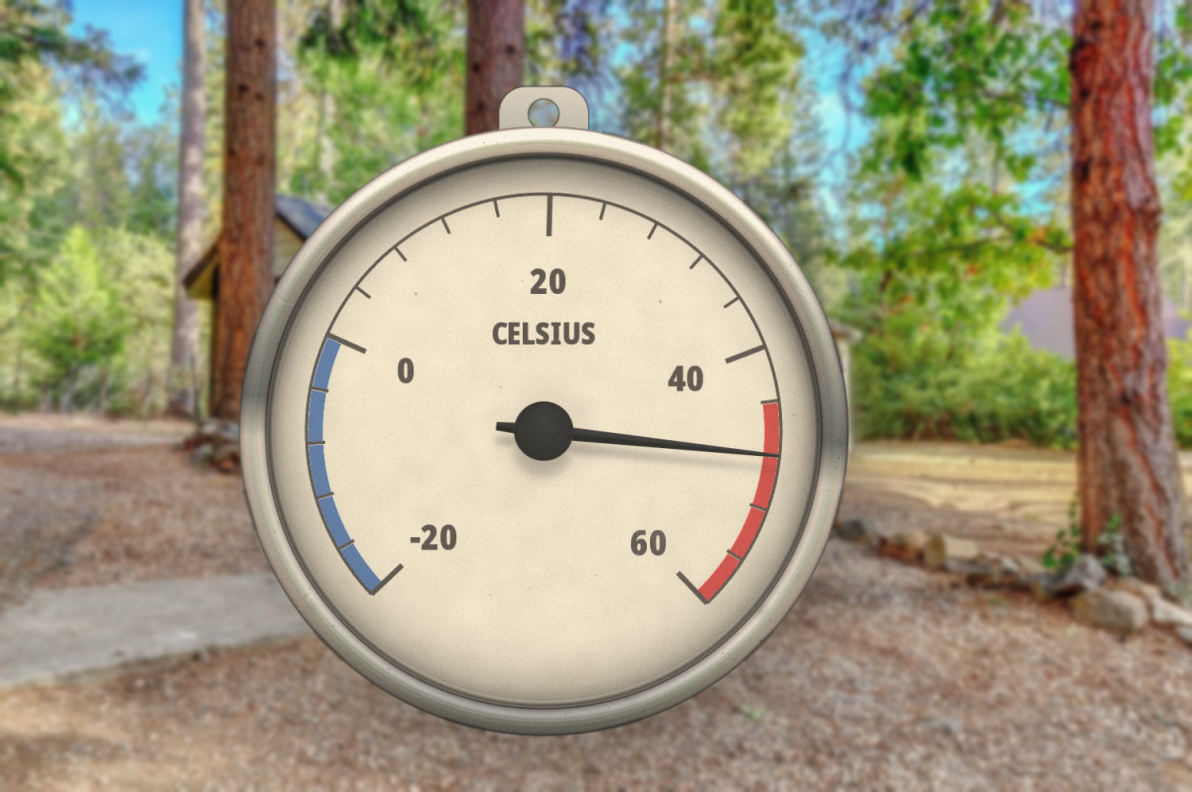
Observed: value=48 unit=°C
